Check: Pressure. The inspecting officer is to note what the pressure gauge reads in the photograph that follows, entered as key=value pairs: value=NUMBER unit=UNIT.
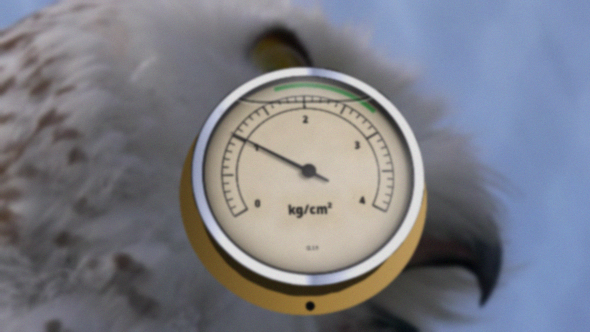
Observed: value=1 unit=kg/cm²
